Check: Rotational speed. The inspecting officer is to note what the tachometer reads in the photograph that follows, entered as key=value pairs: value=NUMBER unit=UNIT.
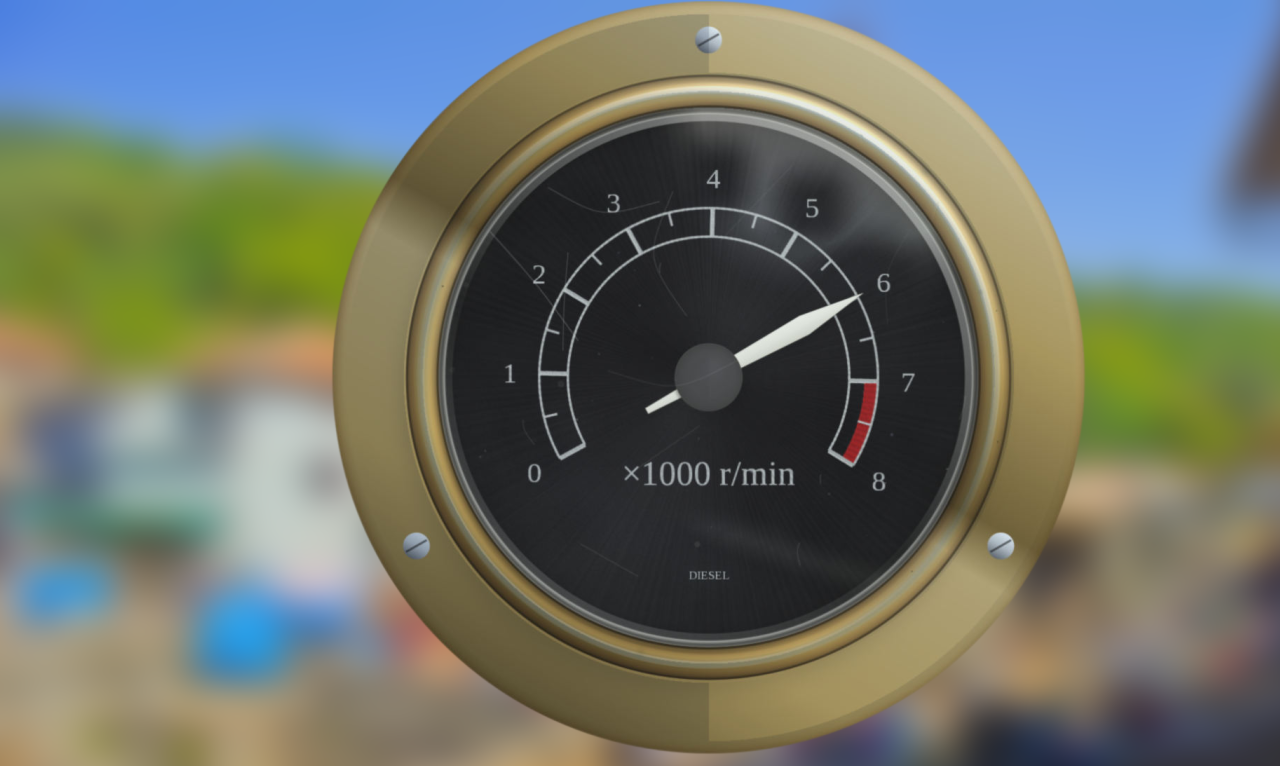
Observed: value=6000 unit=rpm
